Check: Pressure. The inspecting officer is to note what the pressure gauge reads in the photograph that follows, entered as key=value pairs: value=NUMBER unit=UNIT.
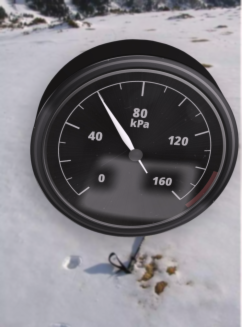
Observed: value=60 unit=kPa
